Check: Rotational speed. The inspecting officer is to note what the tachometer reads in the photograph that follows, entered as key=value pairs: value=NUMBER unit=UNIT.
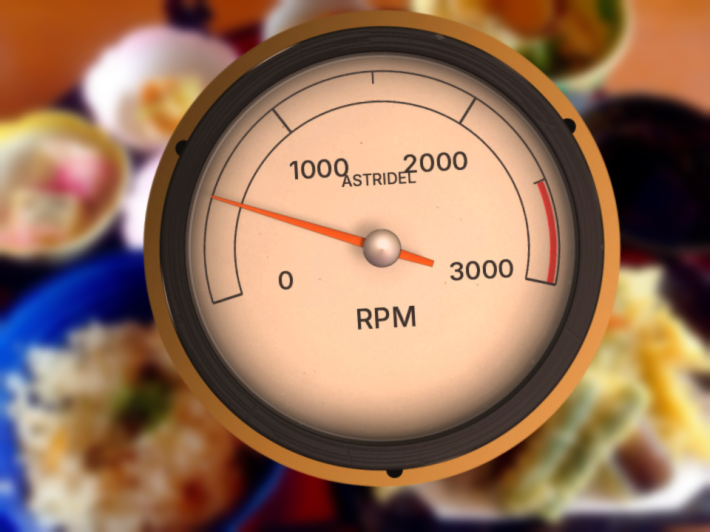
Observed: value=500 unit=rpm
